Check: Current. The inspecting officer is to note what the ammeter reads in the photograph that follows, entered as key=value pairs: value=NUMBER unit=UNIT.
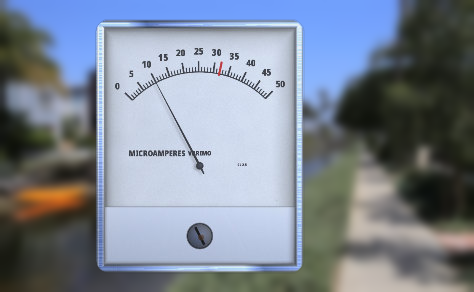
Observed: value=10 unit=µA
